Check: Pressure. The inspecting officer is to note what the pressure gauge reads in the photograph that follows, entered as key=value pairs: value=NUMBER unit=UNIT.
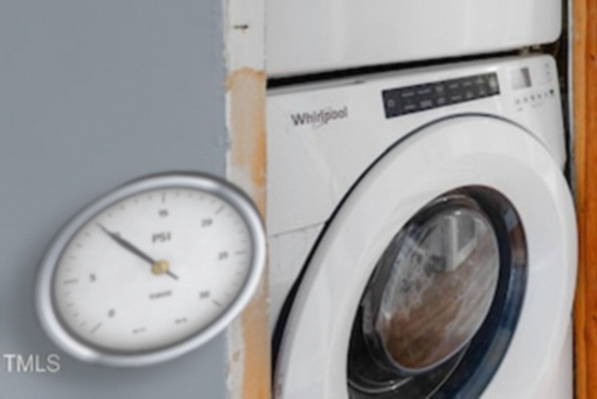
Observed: value=10 unit=psi
